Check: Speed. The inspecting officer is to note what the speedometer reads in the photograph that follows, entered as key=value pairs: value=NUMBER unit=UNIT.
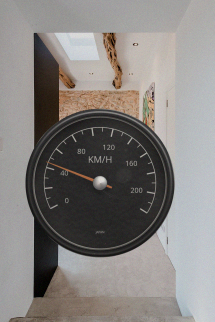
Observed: value=45 unit=km/h
